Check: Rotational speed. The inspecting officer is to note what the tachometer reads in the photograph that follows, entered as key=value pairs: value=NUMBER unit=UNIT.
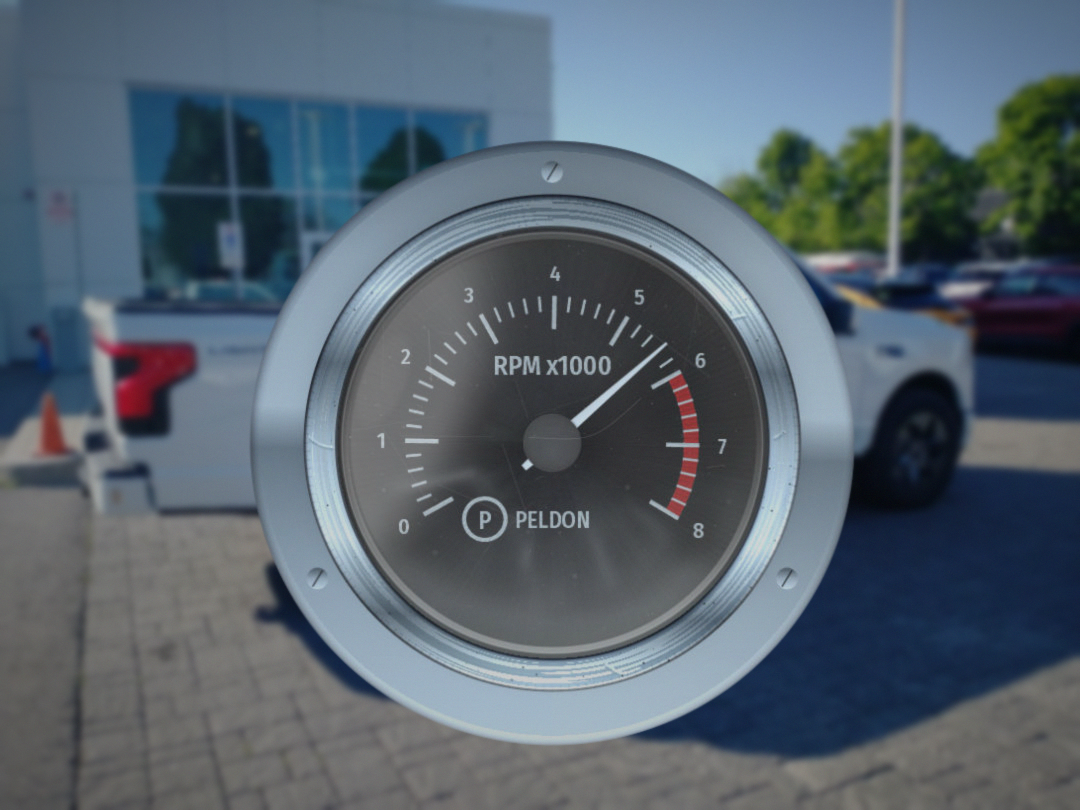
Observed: value=5600 unit=rpm
